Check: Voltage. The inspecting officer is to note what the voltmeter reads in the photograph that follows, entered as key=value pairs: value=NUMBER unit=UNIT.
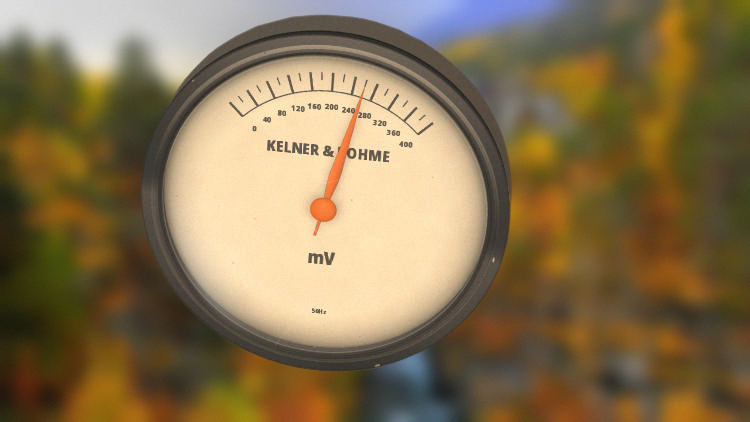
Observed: value=260 unit=mV
